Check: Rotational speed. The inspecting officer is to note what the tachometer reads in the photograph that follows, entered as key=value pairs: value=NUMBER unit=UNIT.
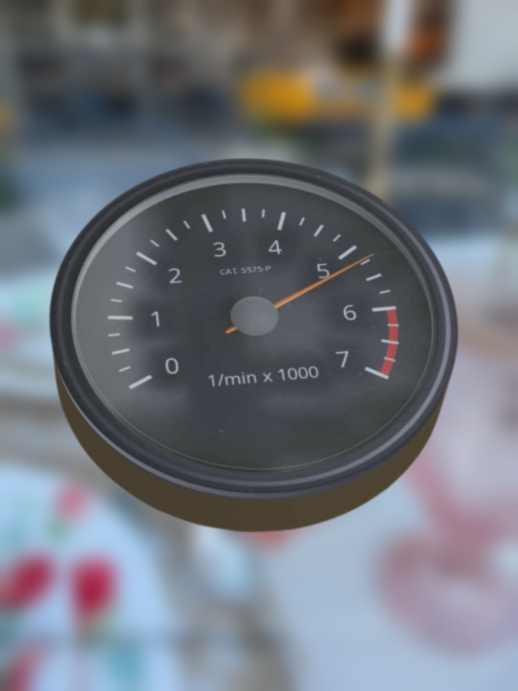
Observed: value=5250 unit=rpm
